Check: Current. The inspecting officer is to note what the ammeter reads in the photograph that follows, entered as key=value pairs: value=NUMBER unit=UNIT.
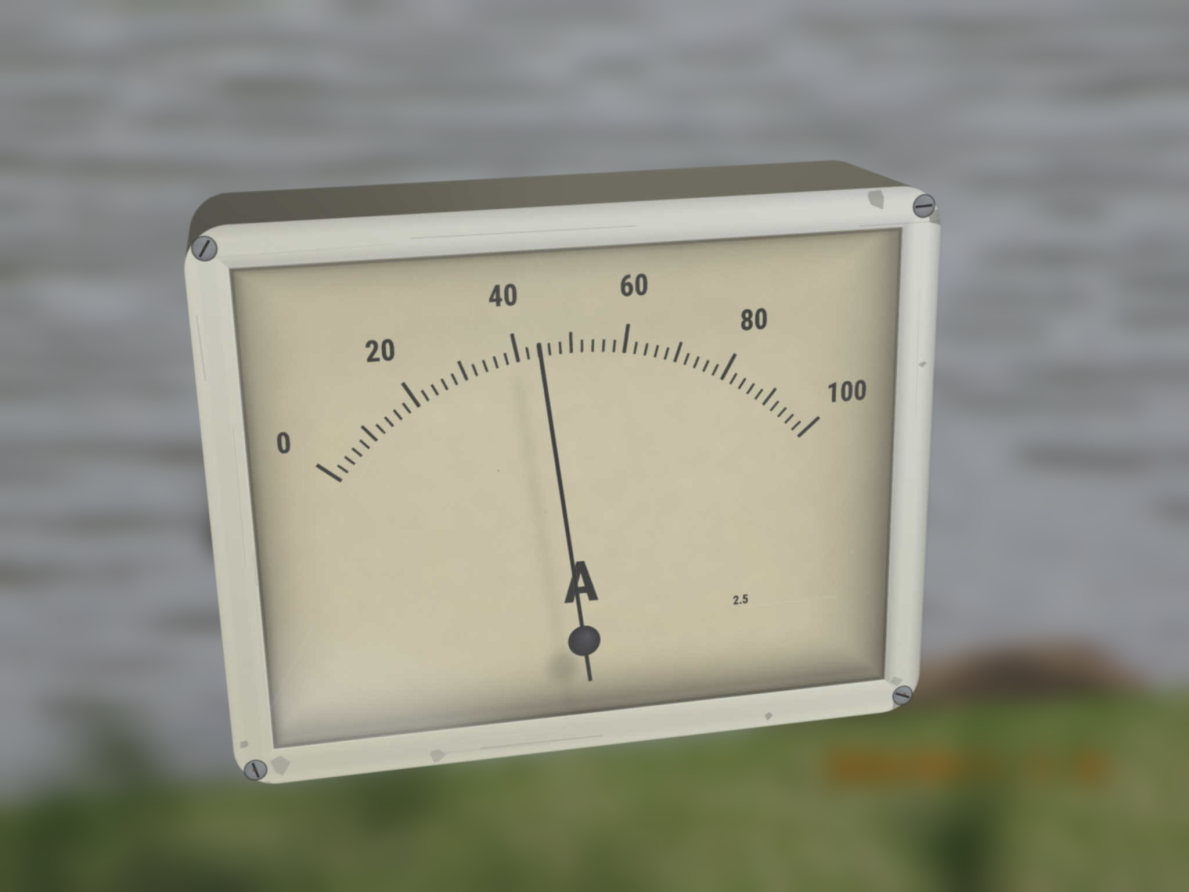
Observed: value=44 unit=A
